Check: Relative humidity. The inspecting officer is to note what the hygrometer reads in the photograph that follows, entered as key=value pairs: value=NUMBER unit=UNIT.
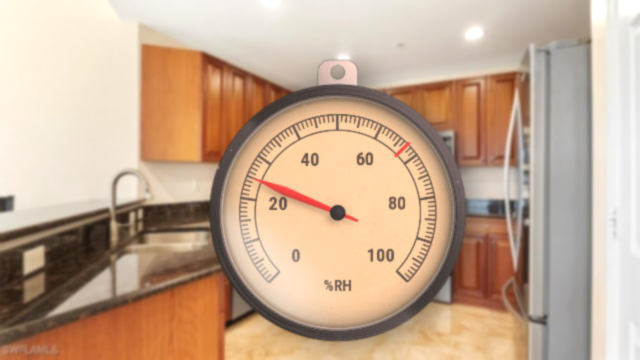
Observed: value=25 unit=%
